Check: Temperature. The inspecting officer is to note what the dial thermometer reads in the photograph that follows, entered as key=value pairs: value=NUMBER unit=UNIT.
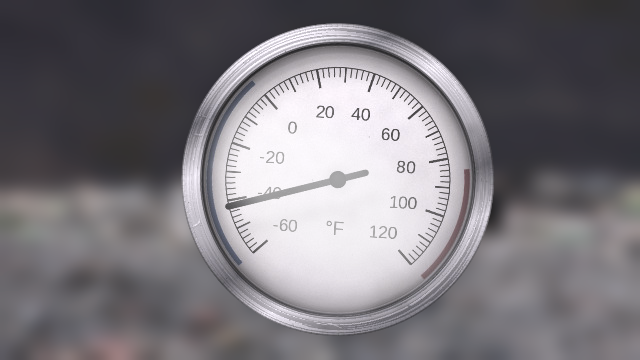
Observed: value=-42 unit=°F
